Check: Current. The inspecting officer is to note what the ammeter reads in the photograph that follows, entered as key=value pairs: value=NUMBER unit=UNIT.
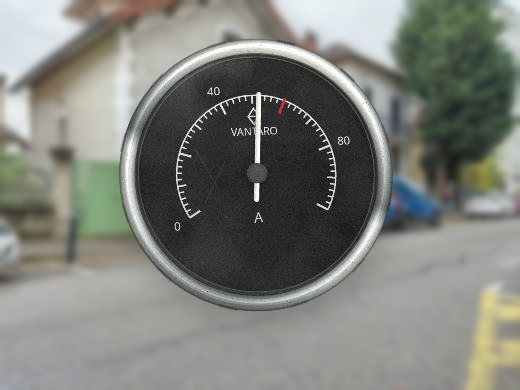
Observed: value=52 unit=A
